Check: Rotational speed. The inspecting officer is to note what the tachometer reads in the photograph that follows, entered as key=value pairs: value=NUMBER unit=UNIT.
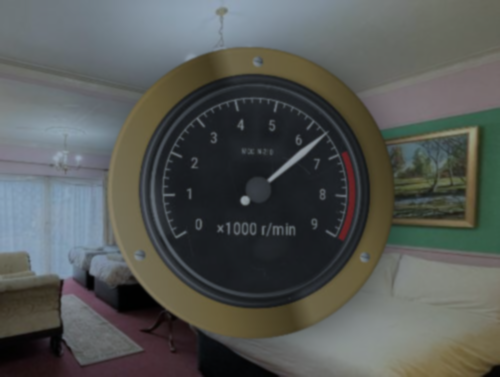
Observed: value=6400 unit=rpm
